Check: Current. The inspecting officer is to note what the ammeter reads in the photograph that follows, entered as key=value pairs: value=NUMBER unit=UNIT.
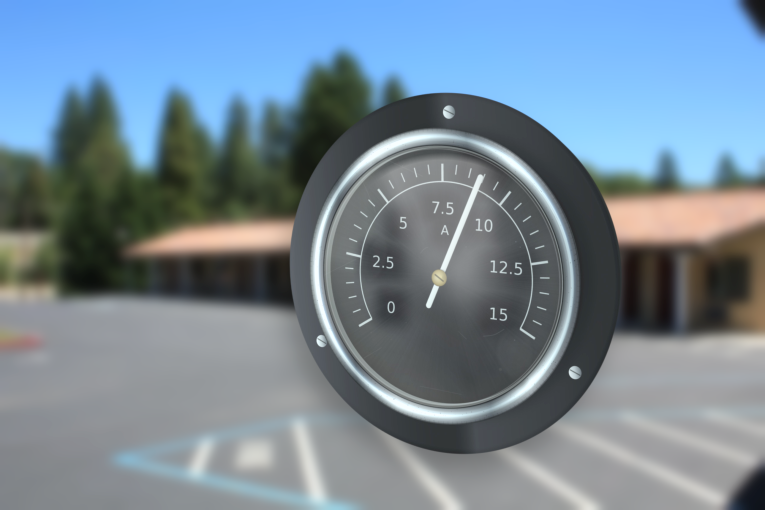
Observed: value=9 unit=A
